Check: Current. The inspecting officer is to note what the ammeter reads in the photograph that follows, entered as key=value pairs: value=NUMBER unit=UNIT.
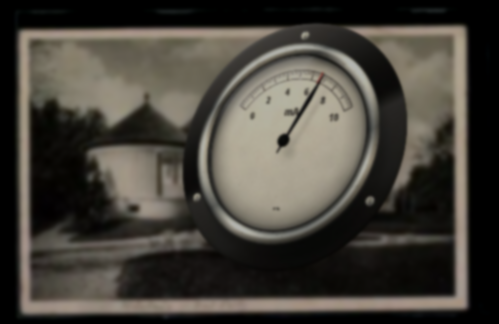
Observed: value=7 unit=mA
